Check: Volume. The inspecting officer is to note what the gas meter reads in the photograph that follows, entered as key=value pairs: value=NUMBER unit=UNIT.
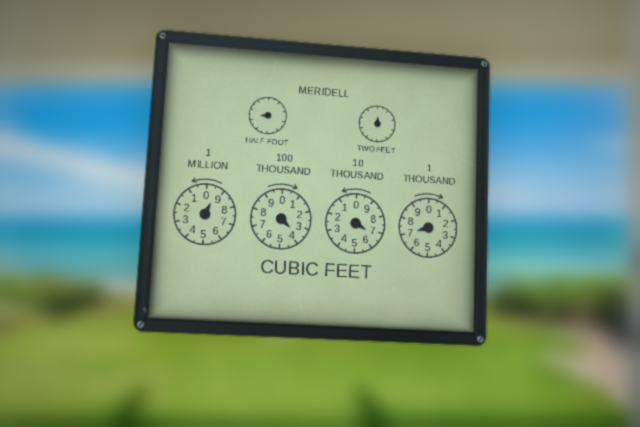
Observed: value=936700 unit=ft³
